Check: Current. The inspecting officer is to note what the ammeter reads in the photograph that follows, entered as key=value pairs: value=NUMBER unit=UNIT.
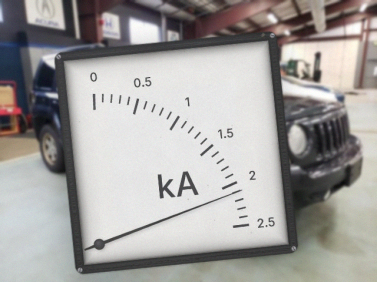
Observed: value=2.1 unit=kA
